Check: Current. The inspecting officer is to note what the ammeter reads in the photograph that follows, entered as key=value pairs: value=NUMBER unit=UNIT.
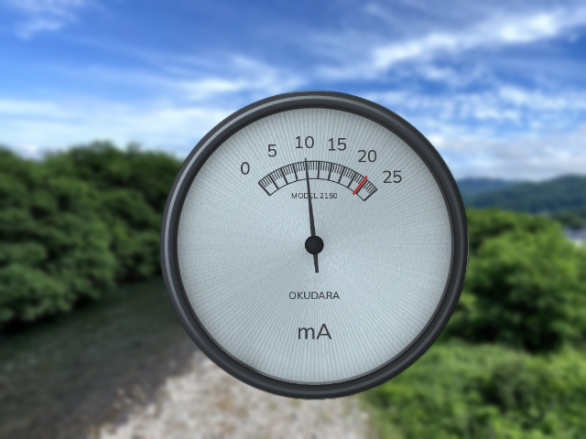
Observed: value=10 unit=mA
